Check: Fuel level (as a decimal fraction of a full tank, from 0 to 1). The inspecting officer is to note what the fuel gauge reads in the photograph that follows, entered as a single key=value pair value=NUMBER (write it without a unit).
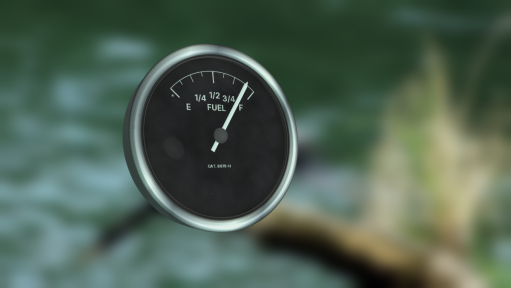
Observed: value=0.875
